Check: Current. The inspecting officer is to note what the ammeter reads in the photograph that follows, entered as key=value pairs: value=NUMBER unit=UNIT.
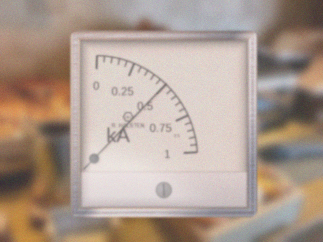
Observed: value=0.5 unit=kA
